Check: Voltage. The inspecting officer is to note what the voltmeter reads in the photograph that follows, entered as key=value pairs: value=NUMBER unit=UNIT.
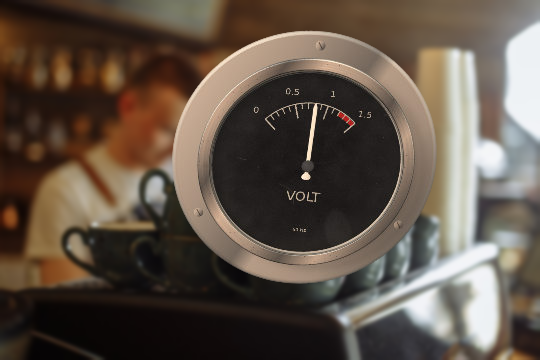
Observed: value=0.8 unit=V
